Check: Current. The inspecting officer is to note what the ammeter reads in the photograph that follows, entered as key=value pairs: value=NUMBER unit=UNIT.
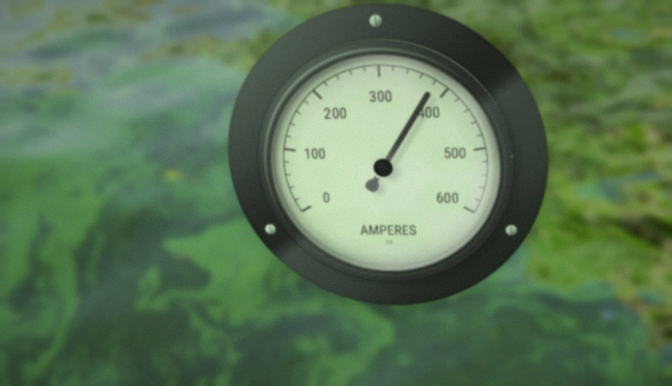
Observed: value=380 unit=A
